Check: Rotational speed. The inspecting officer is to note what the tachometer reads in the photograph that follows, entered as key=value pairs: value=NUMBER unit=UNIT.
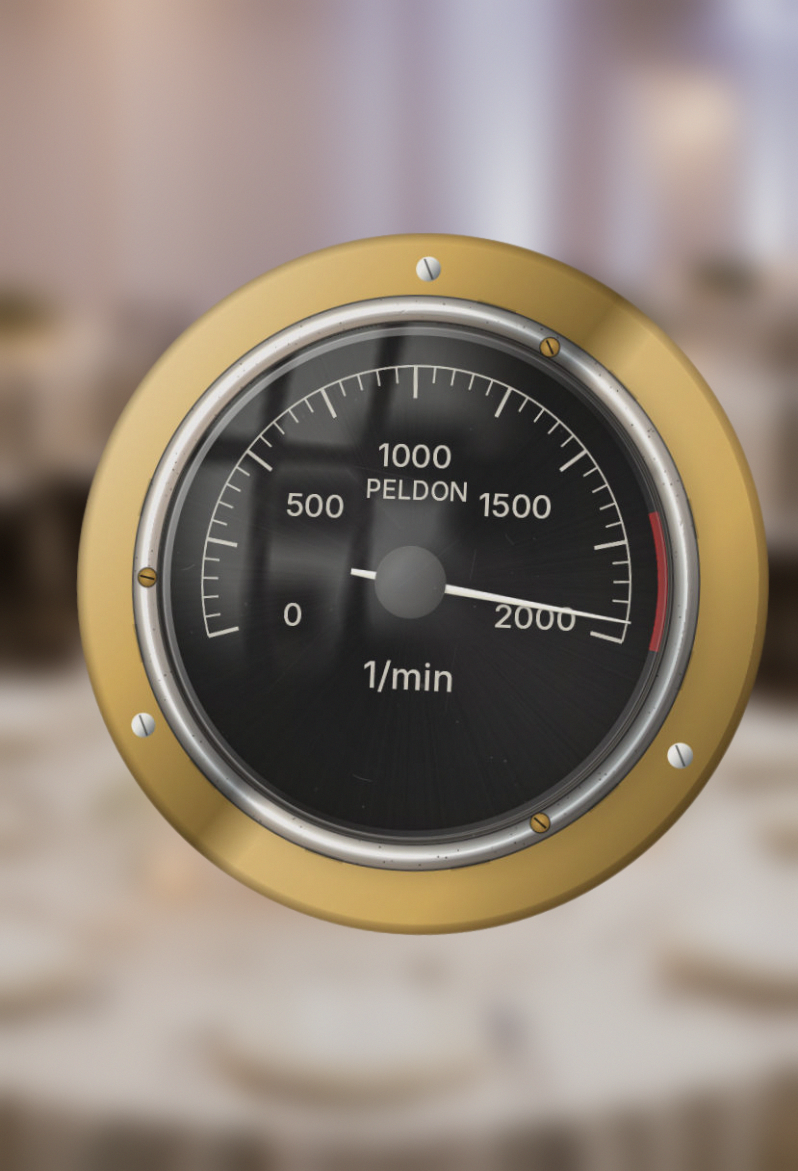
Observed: value=1950 unit=rpm
